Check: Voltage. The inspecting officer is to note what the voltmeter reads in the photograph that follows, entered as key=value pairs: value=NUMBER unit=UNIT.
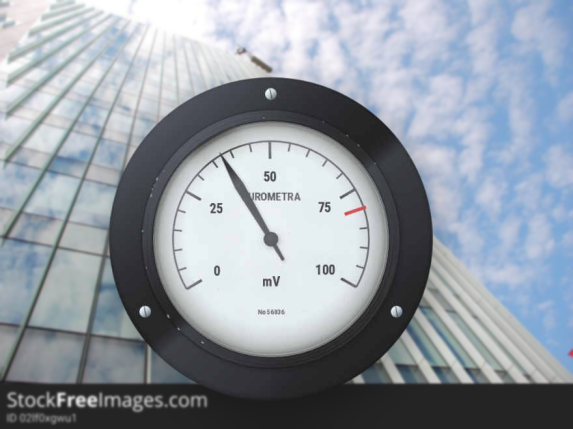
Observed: value=37.5 unit=mV
